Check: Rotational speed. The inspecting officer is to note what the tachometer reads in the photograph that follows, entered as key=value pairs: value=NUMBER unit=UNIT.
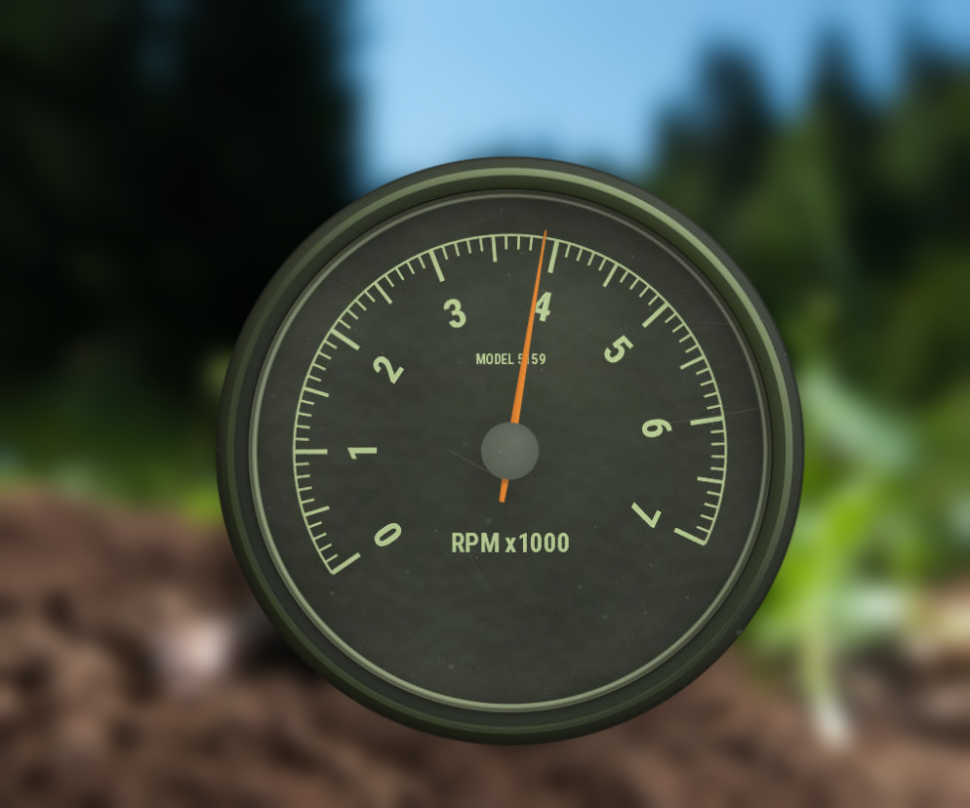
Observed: value=3900 unit=rpm
